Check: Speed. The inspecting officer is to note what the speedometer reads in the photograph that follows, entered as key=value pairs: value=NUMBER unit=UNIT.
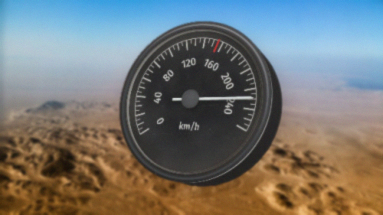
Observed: value=230 unit=km/h
